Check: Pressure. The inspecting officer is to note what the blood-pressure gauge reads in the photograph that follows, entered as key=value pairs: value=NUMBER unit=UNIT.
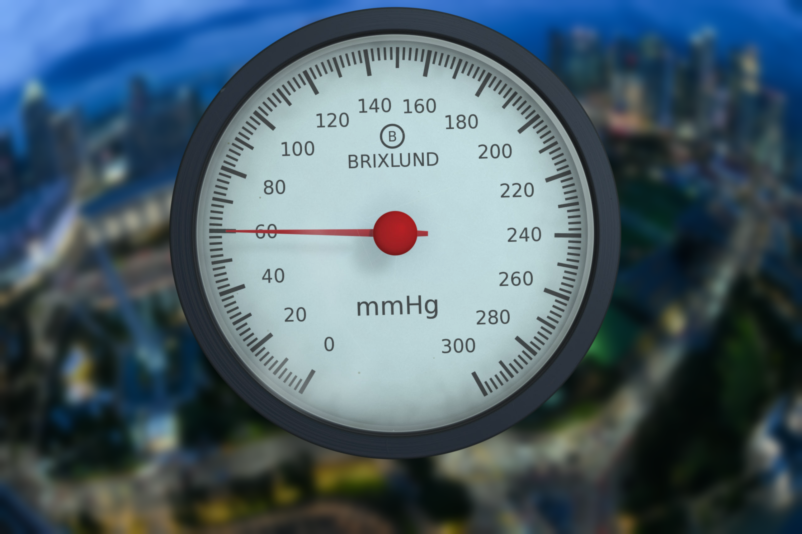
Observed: value=60 unit=mmHg
